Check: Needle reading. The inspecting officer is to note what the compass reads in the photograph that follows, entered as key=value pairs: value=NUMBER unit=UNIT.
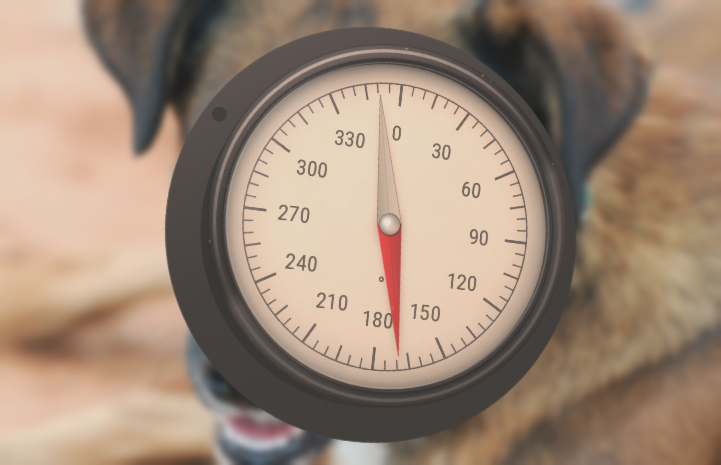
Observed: value=170 unit=°
